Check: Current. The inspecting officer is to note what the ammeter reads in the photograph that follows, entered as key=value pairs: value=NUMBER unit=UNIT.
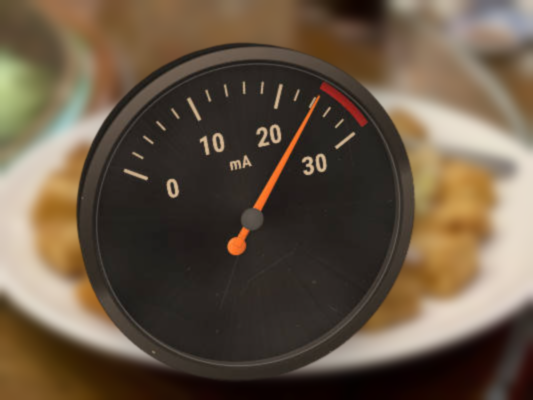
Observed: value=24 unit=mA
